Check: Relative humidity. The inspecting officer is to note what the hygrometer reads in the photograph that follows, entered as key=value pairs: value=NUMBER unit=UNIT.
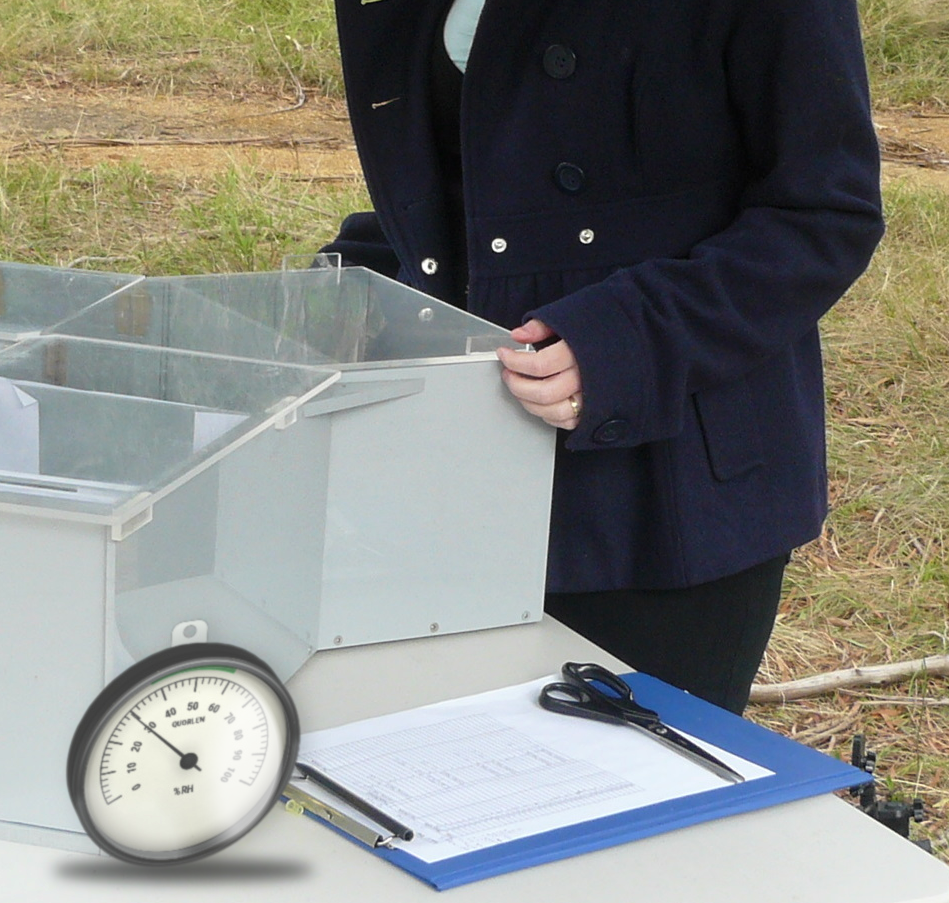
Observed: value=30 unit=%
